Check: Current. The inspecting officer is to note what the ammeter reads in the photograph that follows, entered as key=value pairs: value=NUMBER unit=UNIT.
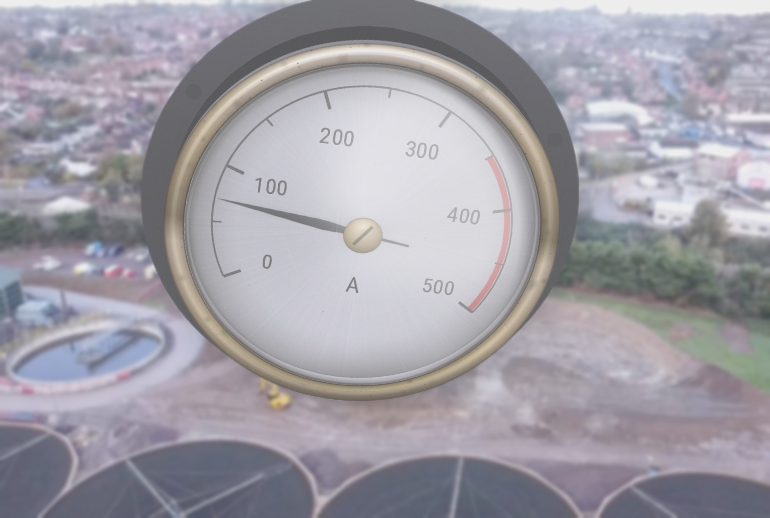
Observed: value=75 unit=A
